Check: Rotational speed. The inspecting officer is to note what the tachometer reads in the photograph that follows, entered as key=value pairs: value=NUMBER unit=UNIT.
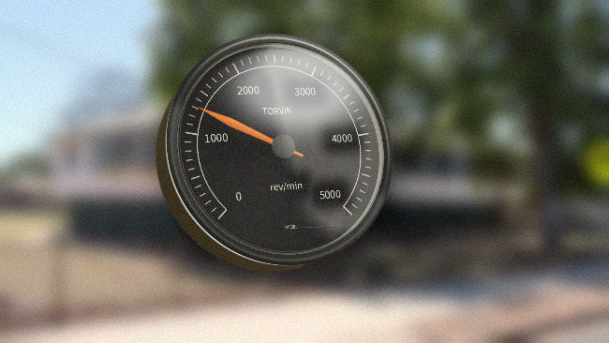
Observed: value=1300 unit=rpm
